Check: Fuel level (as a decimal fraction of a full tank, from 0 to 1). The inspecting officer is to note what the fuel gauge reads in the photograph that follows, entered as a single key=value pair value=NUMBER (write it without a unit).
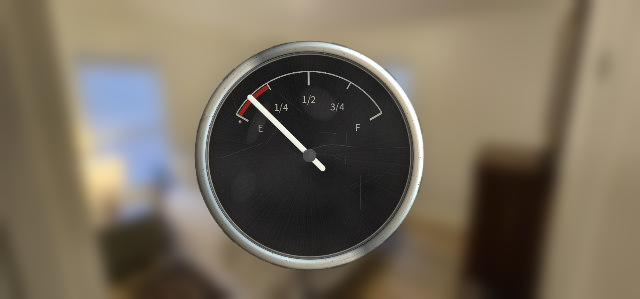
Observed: value=0.125
